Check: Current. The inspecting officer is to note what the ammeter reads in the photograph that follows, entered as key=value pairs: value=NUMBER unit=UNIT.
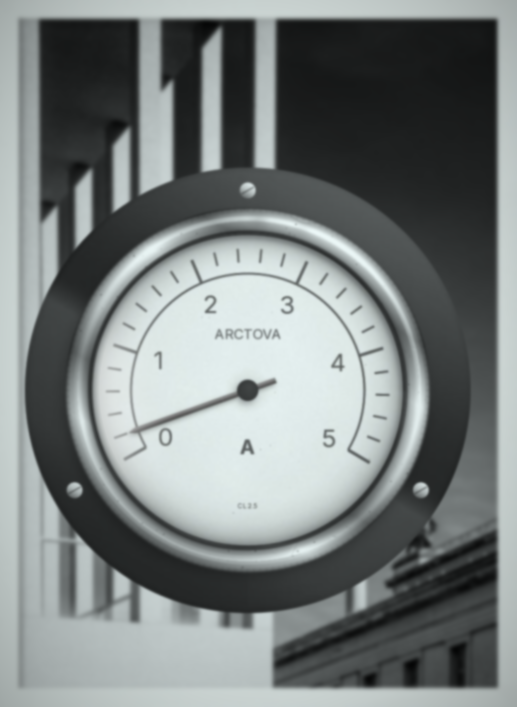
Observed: value=0.2 unit=A
